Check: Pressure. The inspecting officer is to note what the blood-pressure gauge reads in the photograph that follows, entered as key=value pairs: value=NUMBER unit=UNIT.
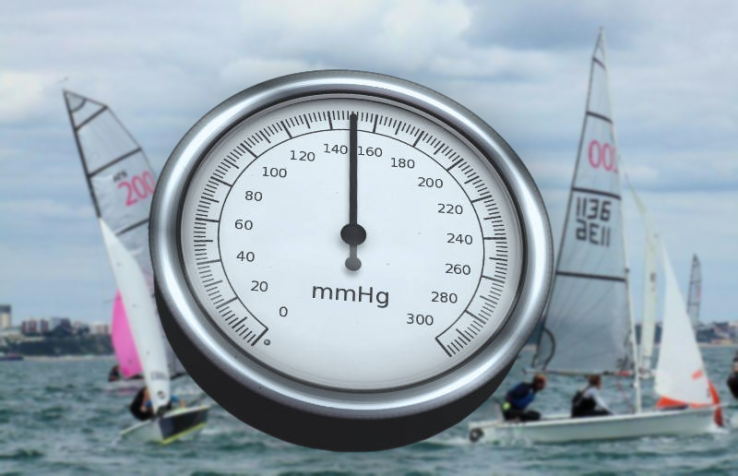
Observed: value=150 unit=mmHg
